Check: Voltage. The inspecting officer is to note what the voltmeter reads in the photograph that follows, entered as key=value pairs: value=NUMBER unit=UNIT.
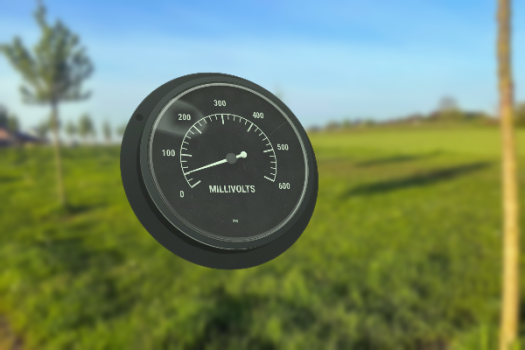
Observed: value=40 unit=mV
